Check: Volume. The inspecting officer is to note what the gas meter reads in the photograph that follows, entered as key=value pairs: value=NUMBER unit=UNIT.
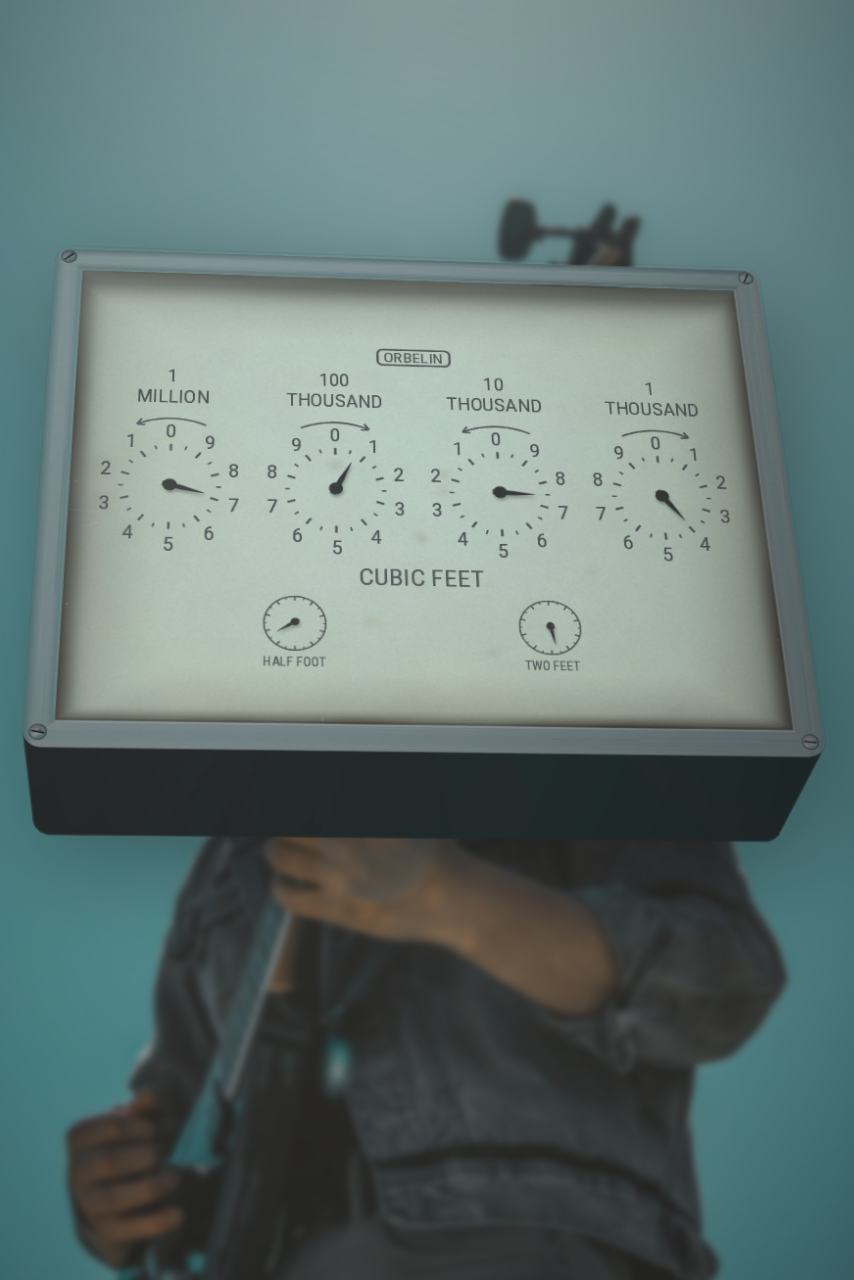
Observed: value=707400 unit=ft³
